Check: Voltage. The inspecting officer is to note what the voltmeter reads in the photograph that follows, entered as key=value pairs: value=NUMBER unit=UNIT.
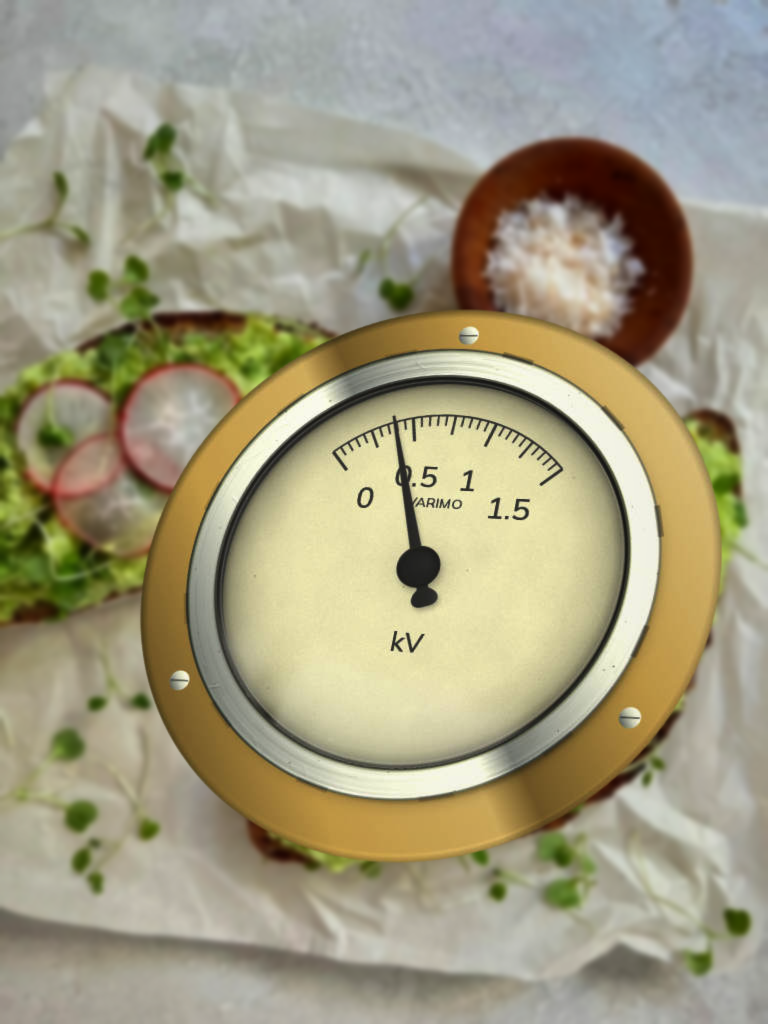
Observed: value=0.4 unit=kV
